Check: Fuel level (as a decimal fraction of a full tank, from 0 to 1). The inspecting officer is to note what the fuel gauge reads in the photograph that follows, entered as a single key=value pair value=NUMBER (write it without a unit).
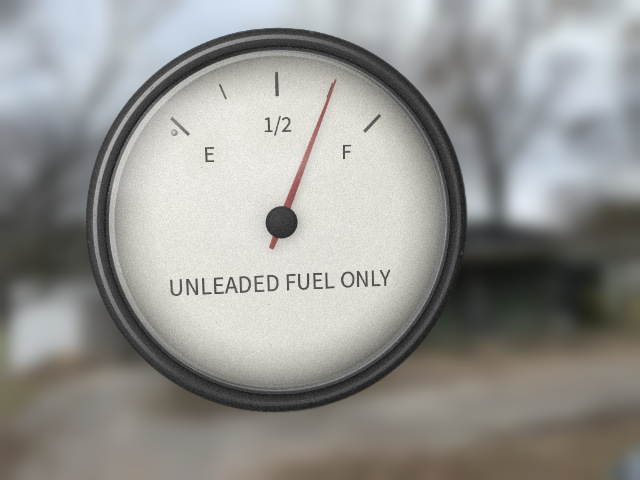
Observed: value=0.75
